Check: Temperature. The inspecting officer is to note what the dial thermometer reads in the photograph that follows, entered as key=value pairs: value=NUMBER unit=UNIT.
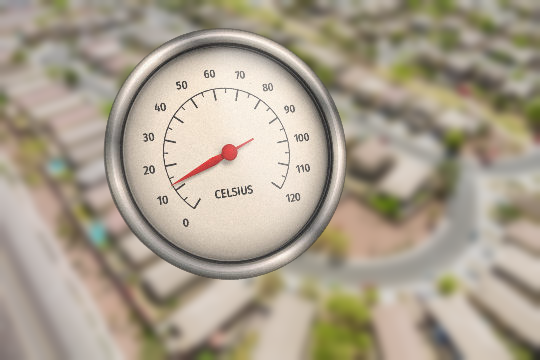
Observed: value=12.5 unit=°C
